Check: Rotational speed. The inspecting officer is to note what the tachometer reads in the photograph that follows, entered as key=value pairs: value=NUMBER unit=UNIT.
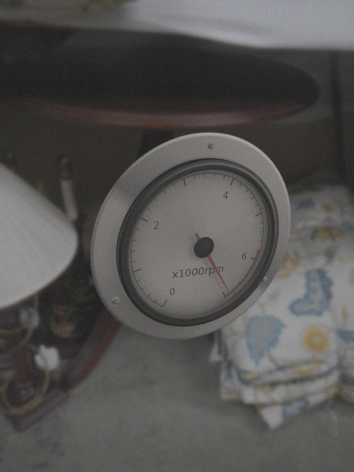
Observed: value=6900 unit=rpm
